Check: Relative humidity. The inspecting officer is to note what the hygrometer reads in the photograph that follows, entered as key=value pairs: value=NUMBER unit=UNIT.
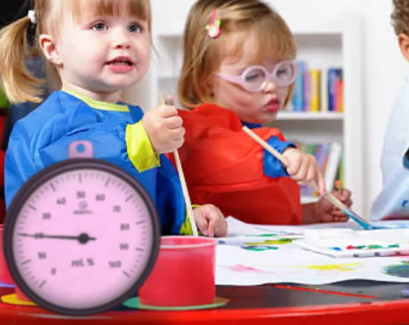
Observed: value=20 unit=%
